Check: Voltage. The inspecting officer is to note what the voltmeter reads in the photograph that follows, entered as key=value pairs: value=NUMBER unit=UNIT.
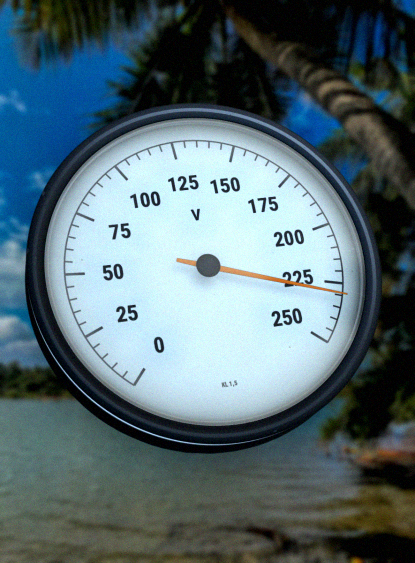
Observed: value=230 unit=V
